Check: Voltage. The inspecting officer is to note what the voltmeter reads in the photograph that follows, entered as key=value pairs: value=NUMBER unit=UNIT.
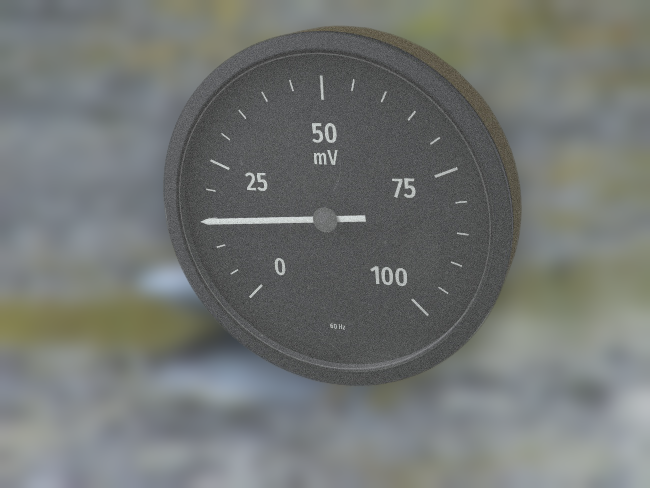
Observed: value=15 unit=mV
